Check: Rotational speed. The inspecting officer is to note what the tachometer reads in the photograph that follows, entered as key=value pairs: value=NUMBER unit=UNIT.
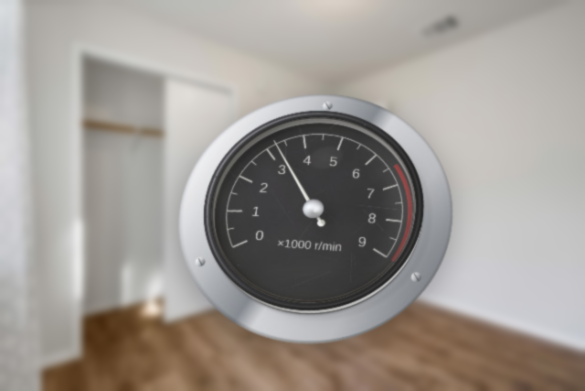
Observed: value=3250 unit=rpm
